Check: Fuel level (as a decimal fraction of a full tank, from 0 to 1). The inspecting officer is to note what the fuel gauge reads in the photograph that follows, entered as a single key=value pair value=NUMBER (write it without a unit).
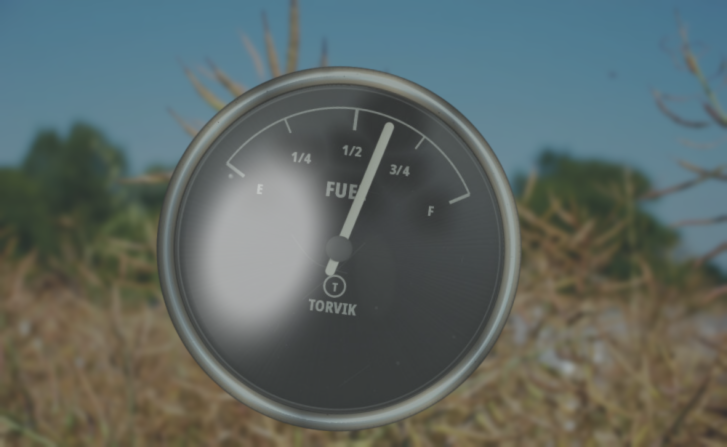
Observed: value=0.625
